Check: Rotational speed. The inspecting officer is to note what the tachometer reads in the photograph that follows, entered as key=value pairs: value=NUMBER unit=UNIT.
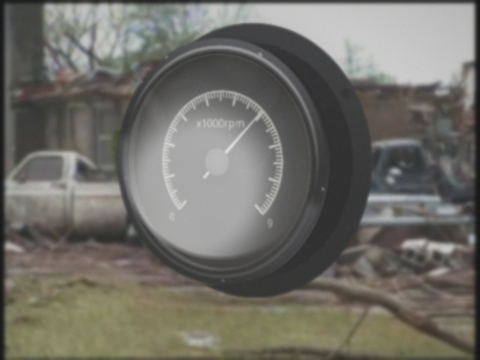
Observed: value=6000 unit=rpm
